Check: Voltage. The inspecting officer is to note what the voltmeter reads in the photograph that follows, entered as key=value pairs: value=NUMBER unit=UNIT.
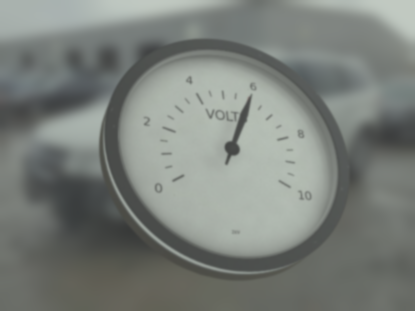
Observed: value=6 unit=V
